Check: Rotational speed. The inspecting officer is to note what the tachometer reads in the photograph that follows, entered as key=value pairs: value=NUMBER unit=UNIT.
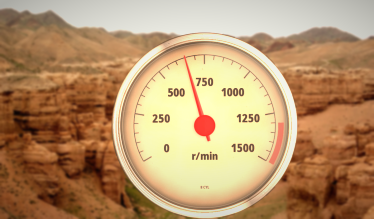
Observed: value=650 unit=rpm
